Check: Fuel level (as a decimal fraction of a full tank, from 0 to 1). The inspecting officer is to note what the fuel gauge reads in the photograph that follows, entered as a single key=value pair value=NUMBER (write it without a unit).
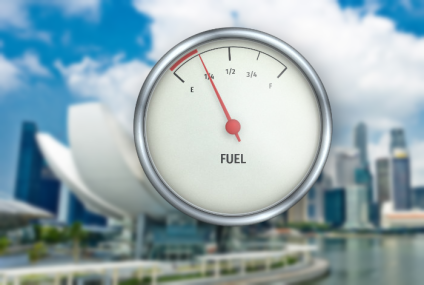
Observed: value=0.25
